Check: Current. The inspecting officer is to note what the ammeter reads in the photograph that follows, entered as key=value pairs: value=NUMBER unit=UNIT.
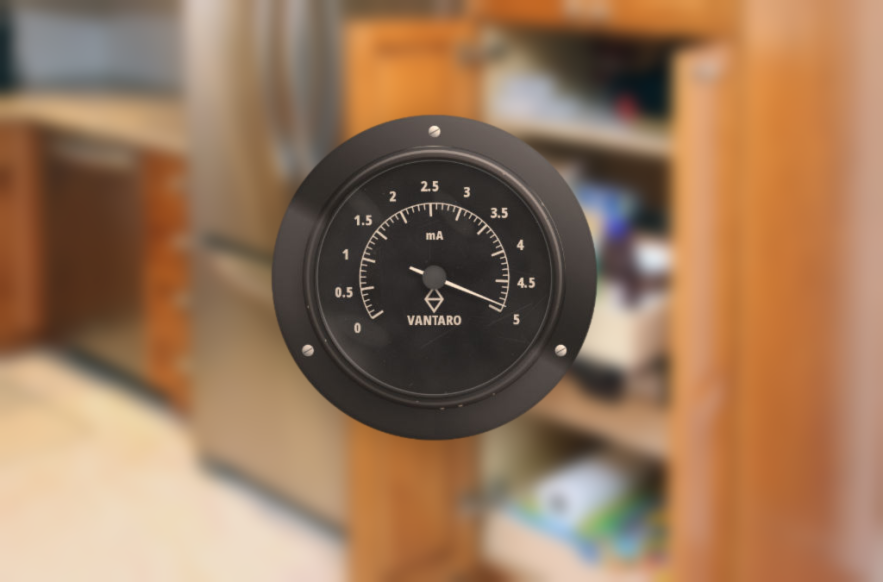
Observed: value=4.9 unit=mA
